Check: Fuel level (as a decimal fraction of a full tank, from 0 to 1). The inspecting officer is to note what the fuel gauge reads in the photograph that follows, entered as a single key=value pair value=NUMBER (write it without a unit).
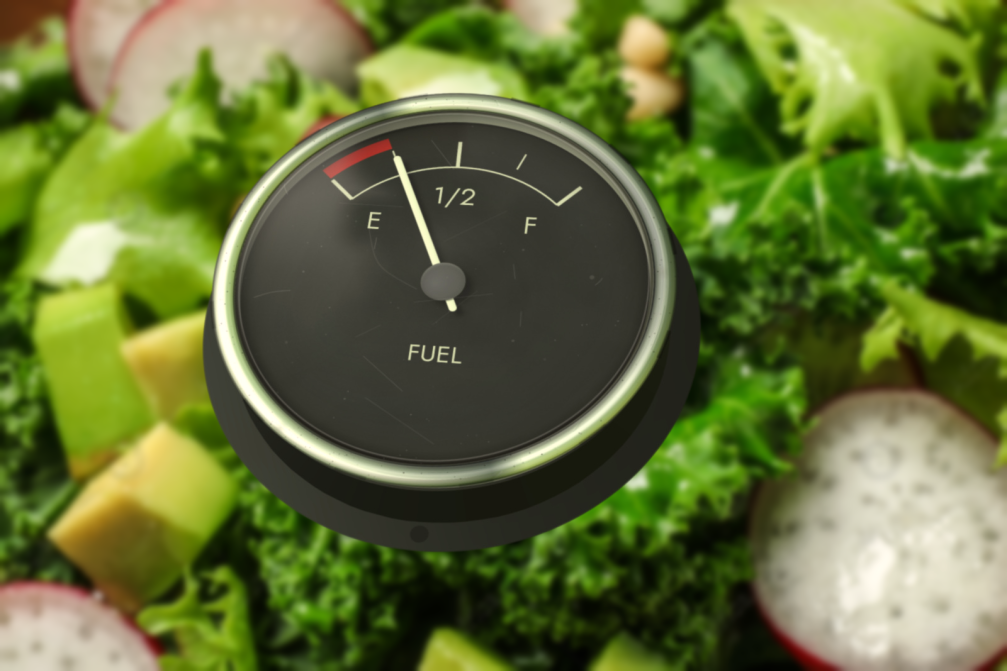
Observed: value=0.25
